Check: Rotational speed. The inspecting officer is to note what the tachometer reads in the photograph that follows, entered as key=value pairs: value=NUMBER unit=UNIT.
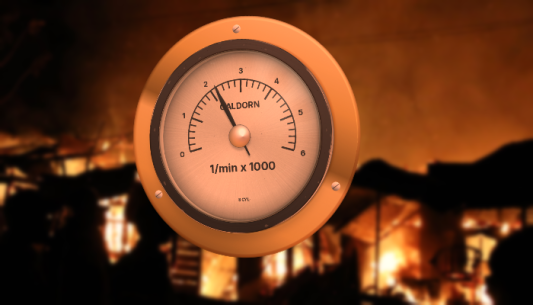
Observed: value=2200 unit=rpm
